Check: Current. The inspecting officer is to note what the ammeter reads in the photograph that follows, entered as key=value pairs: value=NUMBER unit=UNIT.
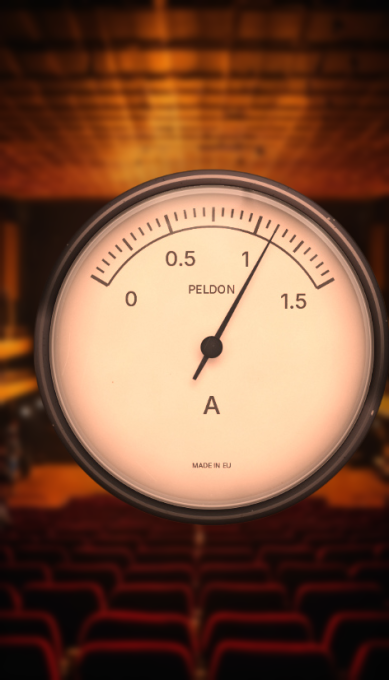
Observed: value=1.1 unit=A
